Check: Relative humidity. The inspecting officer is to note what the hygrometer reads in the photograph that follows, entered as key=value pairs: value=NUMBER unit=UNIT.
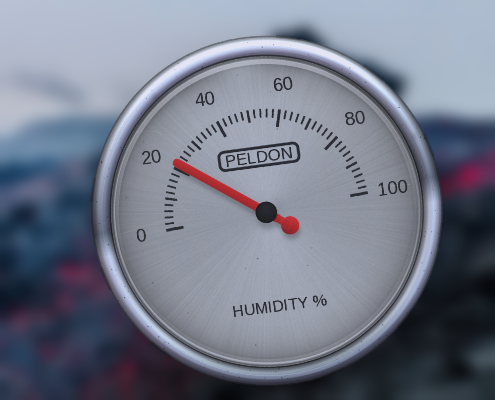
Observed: value=22 unit=%
